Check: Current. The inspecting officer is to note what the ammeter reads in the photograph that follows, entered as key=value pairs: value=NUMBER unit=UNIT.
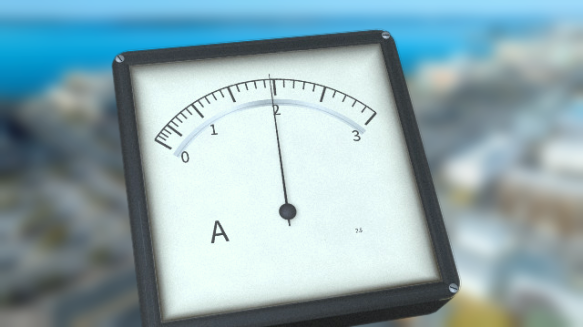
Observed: value=1.95 unit=A
